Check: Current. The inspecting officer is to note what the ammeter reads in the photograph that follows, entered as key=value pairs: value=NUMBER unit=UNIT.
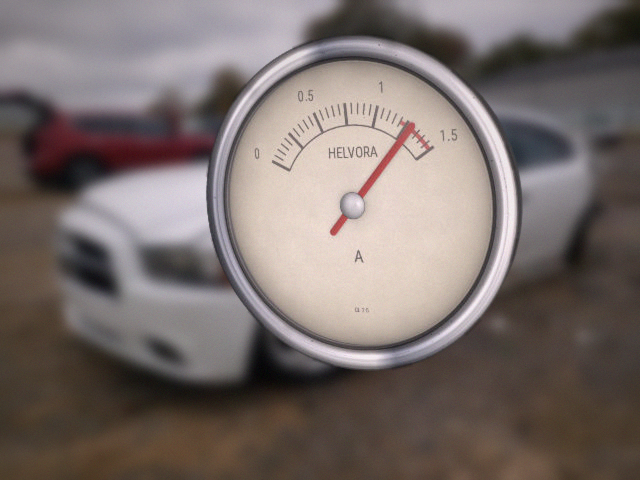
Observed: value=1.3 unit=A
